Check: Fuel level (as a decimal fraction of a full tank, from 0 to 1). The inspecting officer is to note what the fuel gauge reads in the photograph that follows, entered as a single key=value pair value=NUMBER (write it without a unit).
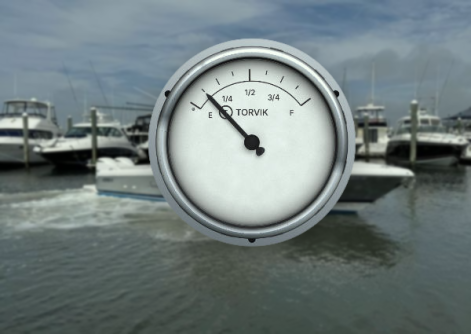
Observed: value=0.125
